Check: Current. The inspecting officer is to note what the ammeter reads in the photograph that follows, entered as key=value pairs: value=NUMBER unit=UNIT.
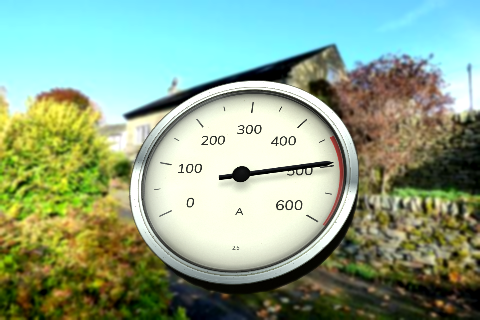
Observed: value=500 unit=A
